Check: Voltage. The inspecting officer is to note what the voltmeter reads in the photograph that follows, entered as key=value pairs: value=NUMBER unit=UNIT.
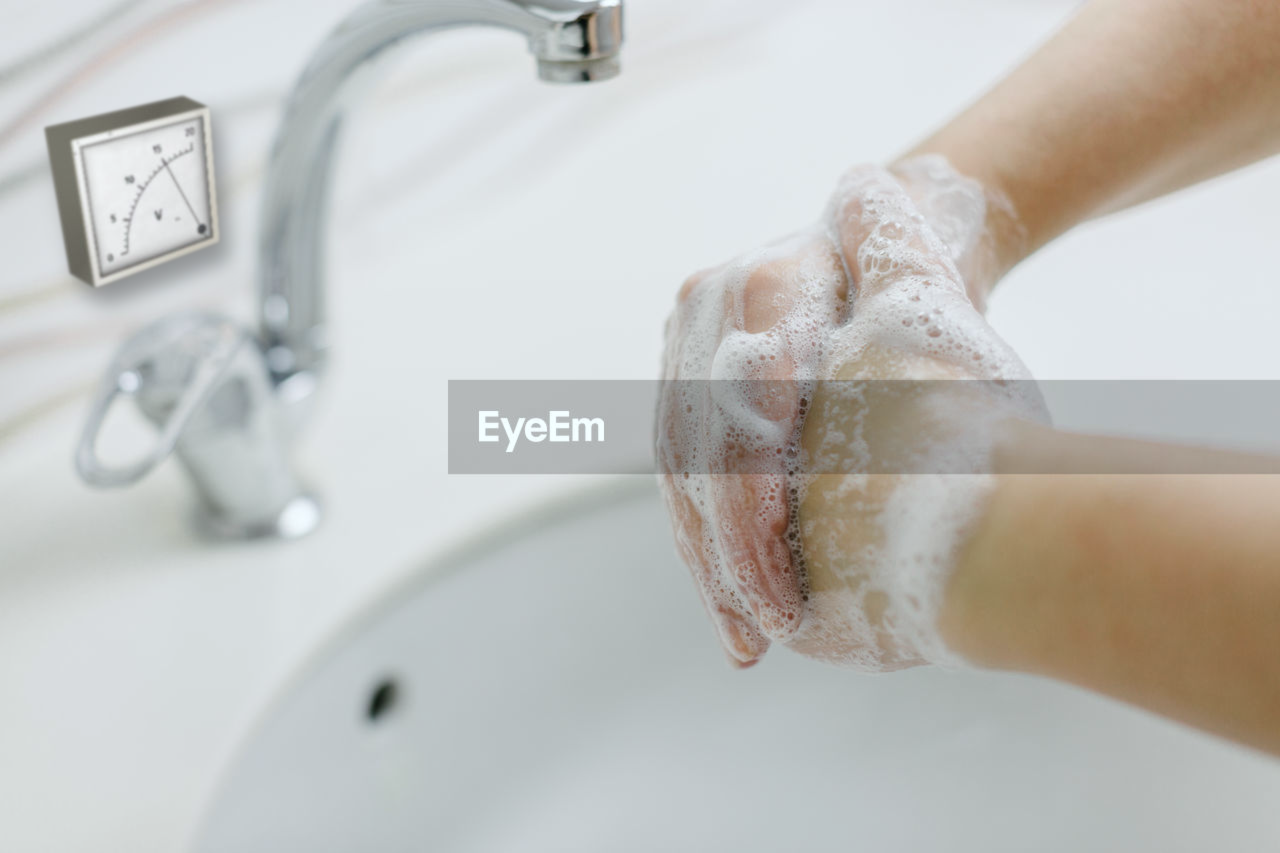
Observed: value=15 unit=V
